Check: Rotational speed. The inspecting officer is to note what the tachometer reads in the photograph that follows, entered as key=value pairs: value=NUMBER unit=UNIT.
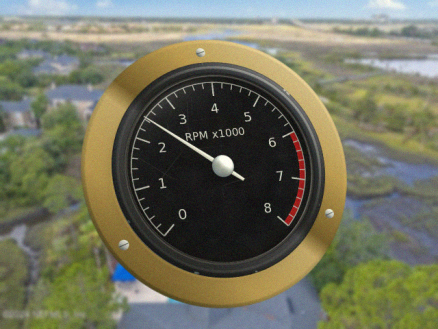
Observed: value=2400 unit=rpm
